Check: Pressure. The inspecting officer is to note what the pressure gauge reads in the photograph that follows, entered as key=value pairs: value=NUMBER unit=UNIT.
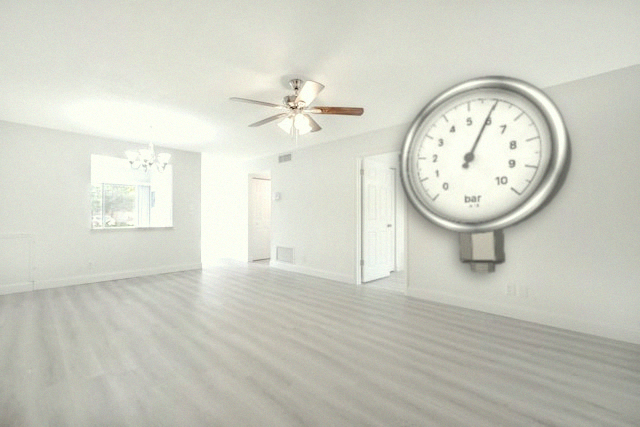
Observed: value=6 unit=bar
